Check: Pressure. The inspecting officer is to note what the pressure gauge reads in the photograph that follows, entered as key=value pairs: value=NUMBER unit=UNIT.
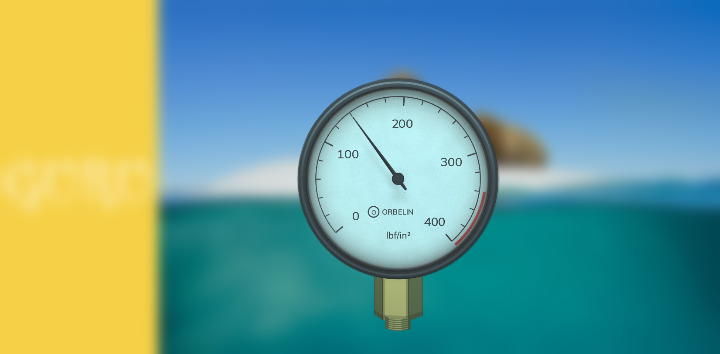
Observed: value=140 unit=psi
